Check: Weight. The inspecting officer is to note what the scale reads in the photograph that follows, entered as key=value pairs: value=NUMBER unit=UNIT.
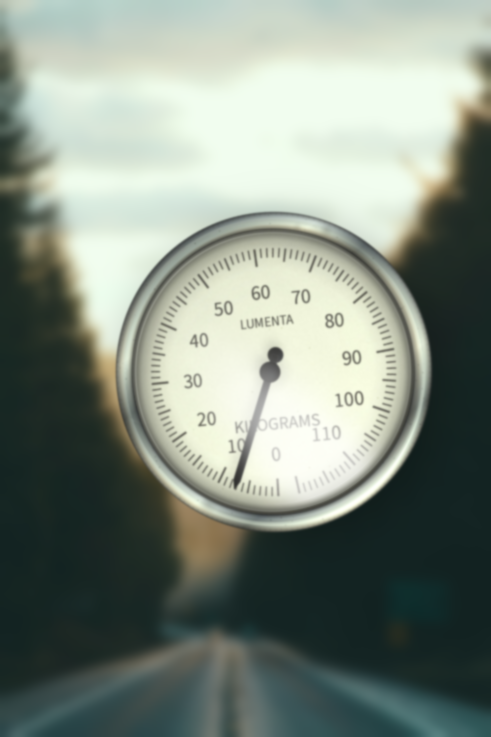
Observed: value=7 unit=kg
